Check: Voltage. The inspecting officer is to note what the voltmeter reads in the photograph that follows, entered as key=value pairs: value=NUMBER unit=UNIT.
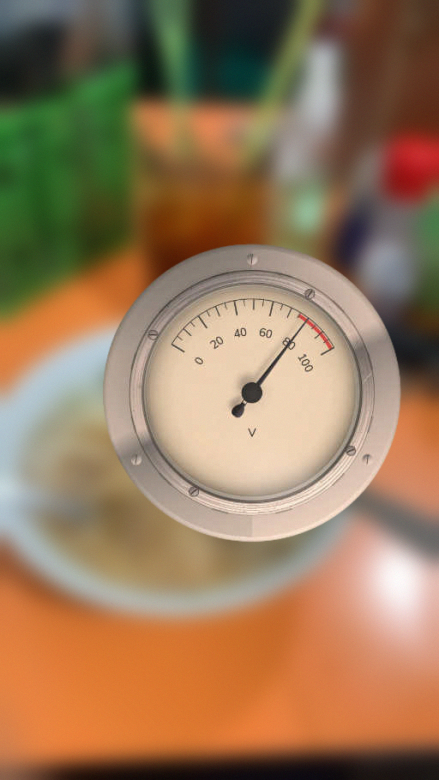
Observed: value=80 unit=V
